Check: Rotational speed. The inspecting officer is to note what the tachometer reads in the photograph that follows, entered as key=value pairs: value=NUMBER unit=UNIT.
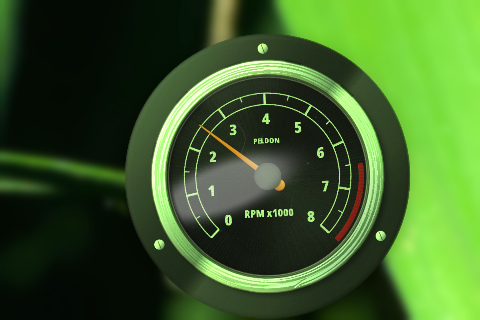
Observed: value=2500 unit=rpm
